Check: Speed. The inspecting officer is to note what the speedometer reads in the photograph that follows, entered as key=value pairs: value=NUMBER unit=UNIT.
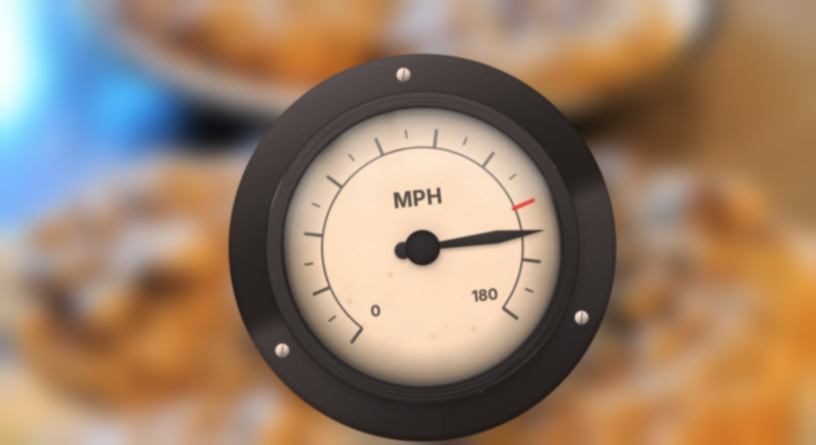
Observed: value=150 unit=mph
